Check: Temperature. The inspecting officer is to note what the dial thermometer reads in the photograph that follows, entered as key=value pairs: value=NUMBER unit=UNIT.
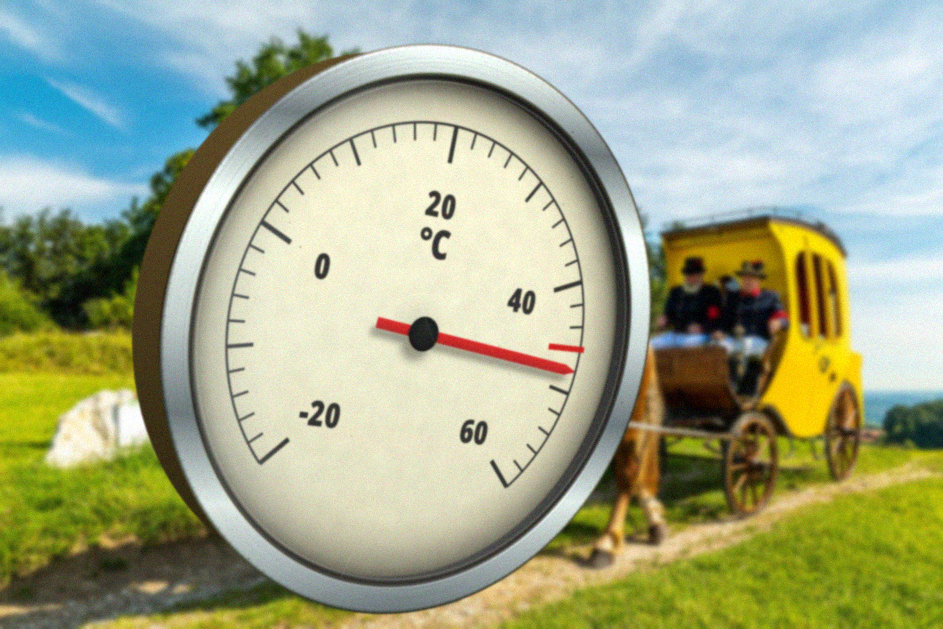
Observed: value=48 unit=°C
